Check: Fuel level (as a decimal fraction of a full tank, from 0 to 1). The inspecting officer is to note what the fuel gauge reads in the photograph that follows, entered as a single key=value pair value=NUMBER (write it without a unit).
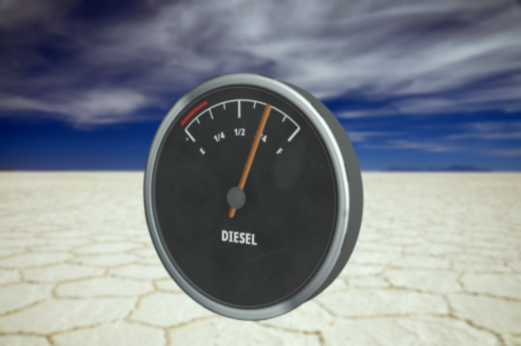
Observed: value=0.75
